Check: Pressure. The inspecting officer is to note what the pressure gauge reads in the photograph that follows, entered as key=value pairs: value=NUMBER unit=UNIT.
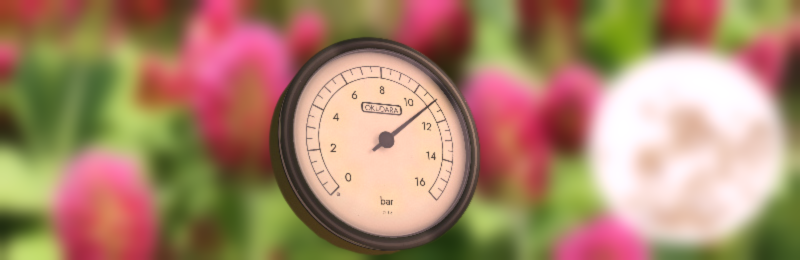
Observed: value=11 unit=bar
